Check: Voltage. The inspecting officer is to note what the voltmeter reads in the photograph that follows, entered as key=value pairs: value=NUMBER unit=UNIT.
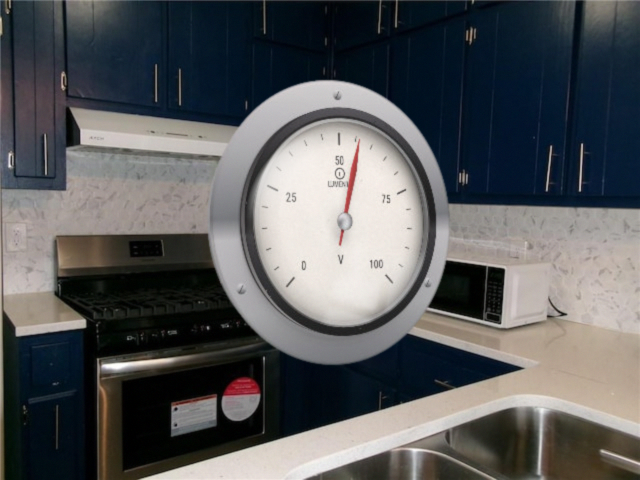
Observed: value=55 unit=V
